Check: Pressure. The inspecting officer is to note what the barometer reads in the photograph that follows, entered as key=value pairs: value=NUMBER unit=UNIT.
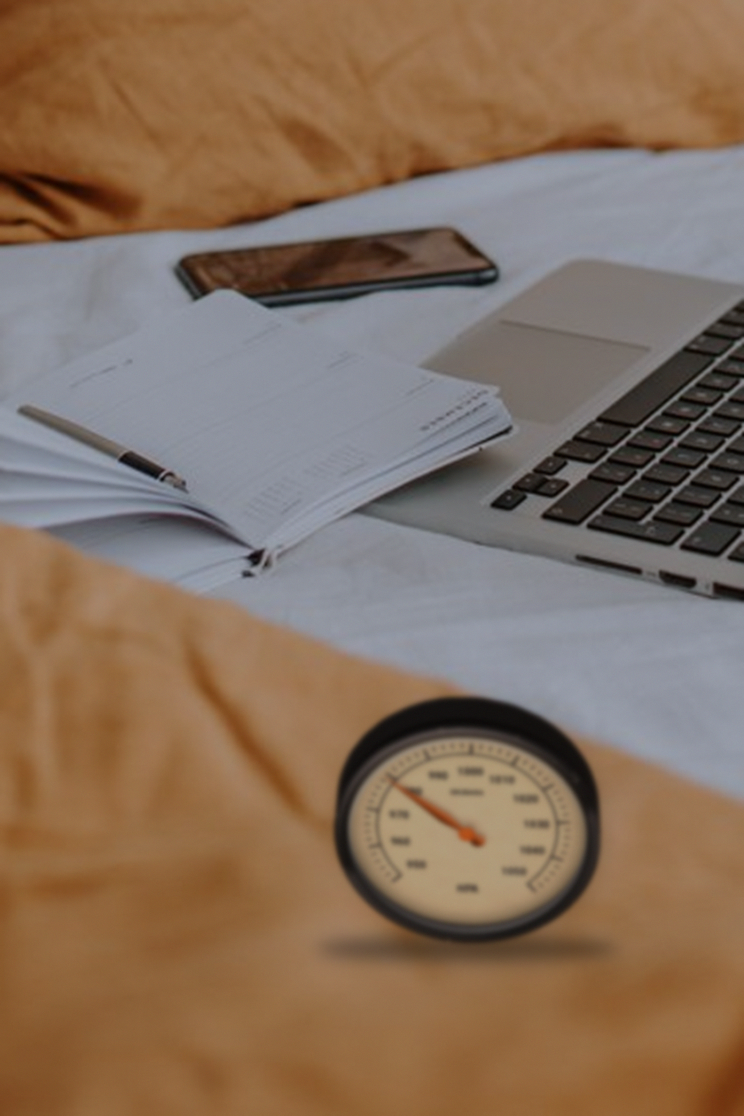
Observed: value=980 unit=hPa
